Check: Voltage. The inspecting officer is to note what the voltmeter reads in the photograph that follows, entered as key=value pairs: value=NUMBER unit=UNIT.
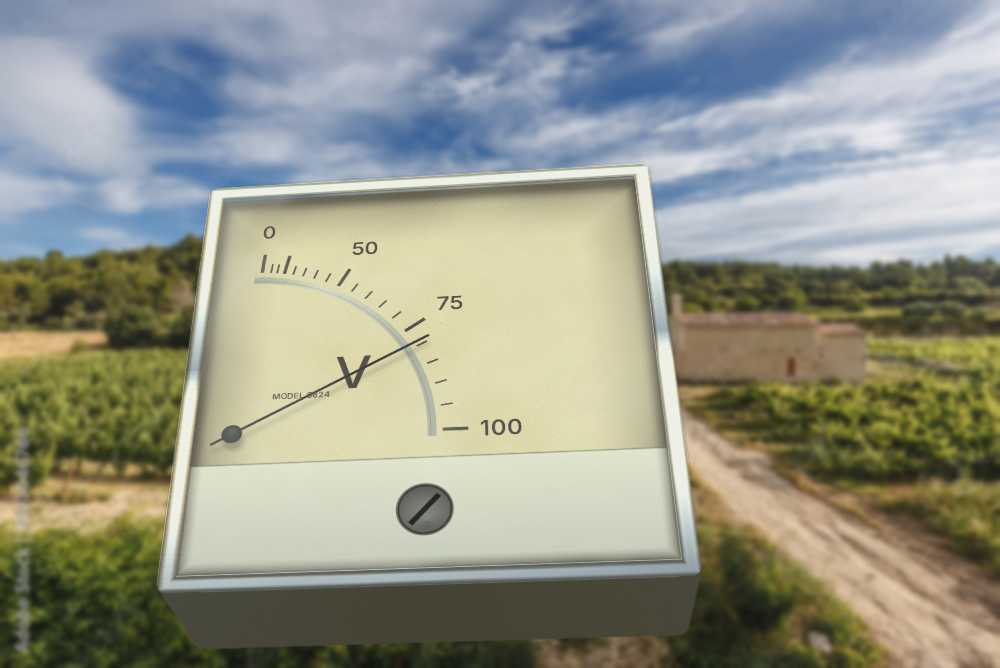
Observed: value=80 unit=V
